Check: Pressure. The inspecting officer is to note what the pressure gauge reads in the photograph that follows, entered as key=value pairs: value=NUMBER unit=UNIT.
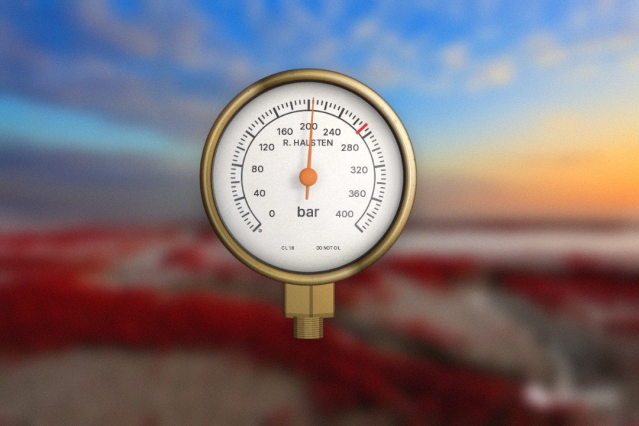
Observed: value=205 unit=bar
